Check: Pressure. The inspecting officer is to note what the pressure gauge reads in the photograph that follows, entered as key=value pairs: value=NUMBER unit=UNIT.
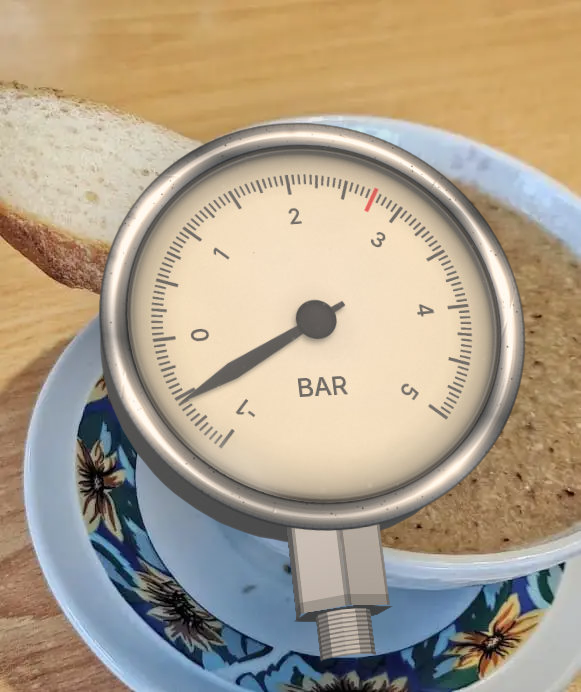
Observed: value=-0.55 unit=bar
